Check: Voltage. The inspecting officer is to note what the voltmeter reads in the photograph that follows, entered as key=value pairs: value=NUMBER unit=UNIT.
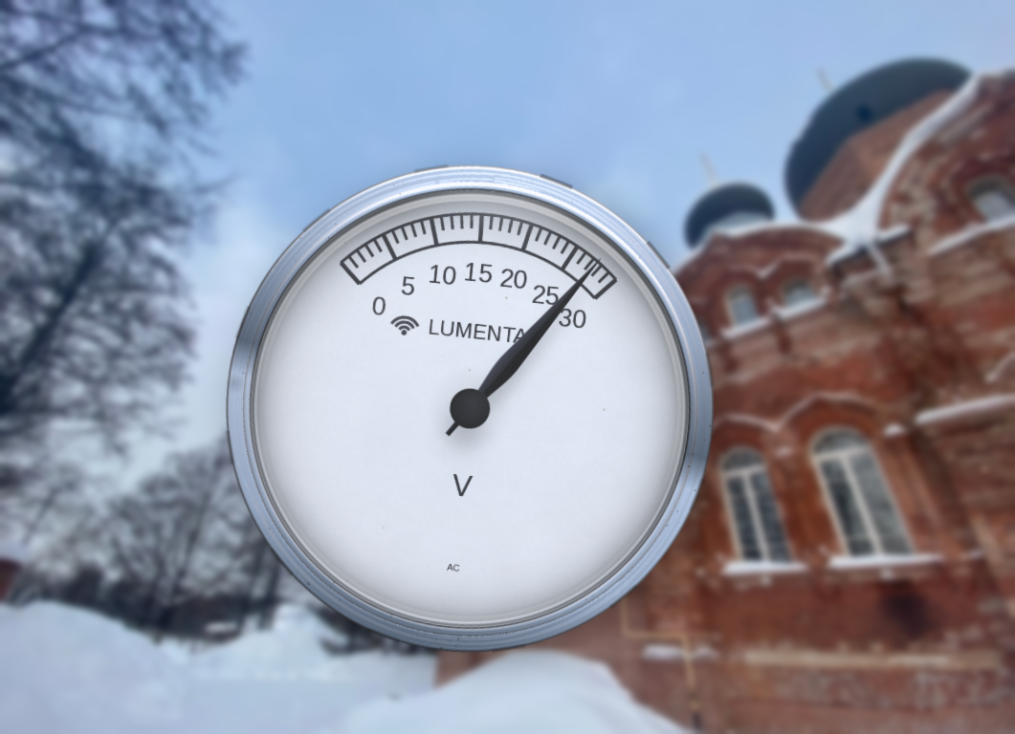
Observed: value=27.5 unit=V
